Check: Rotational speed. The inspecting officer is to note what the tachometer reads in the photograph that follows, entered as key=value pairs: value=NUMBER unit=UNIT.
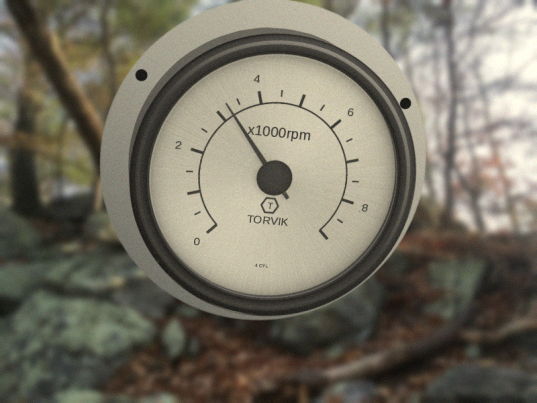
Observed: value=3250 unit=rpm
